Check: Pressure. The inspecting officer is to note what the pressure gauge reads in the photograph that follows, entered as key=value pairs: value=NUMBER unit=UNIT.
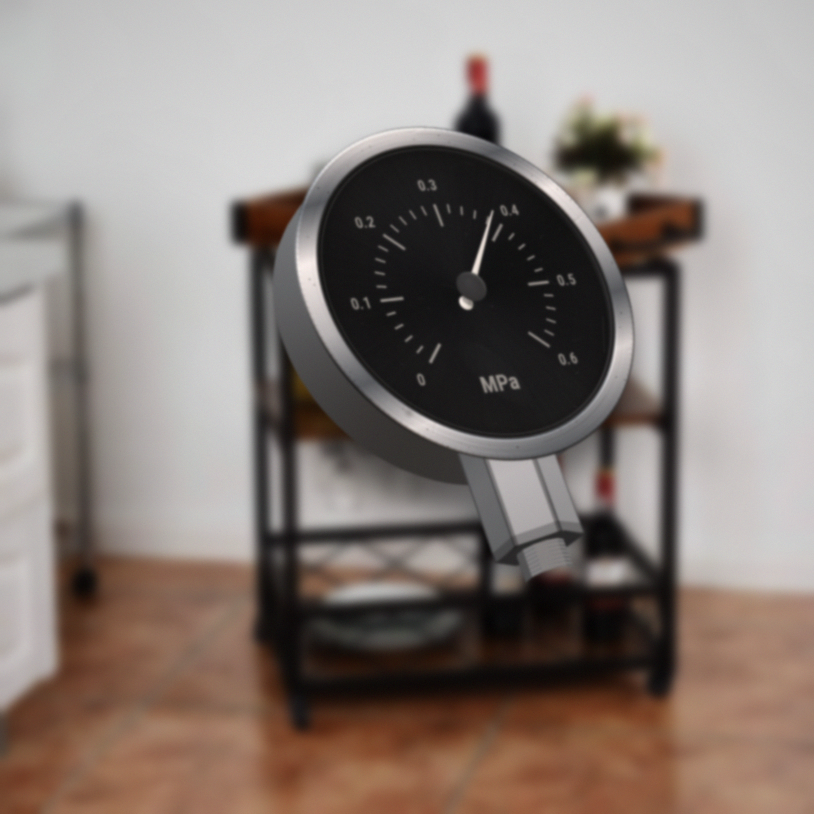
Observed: value=0.38 unit=MPa
